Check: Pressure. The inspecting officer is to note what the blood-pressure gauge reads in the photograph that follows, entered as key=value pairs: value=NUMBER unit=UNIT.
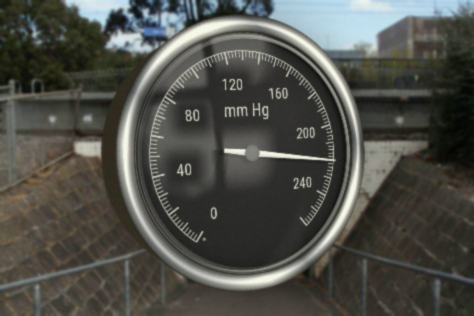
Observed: value=220 unit=mmHg
